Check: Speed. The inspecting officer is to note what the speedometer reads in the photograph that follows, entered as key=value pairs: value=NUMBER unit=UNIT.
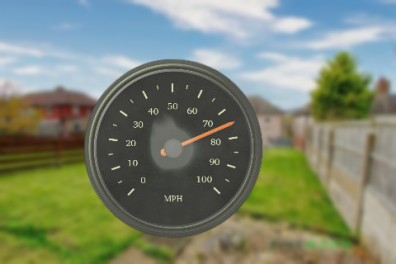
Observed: value=75 unit=mph
